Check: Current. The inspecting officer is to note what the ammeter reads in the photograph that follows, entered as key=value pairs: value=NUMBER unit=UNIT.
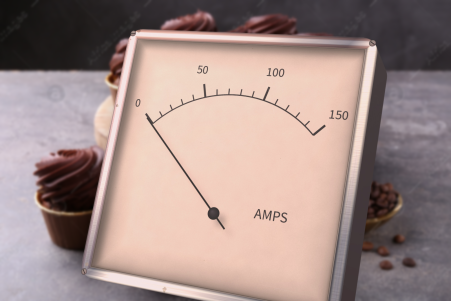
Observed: value=0 unit=A
